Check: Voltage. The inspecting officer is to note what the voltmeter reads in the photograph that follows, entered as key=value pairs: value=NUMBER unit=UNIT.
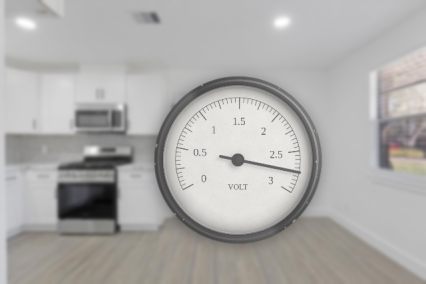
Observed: value=2.75 unit=V
